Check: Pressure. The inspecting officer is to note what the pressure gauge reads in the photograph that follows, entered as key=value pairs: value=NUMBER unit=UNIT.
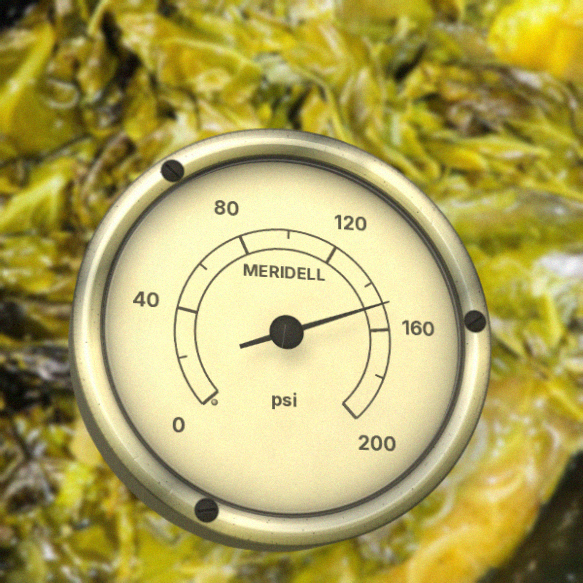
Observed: value=150 unit=psi
